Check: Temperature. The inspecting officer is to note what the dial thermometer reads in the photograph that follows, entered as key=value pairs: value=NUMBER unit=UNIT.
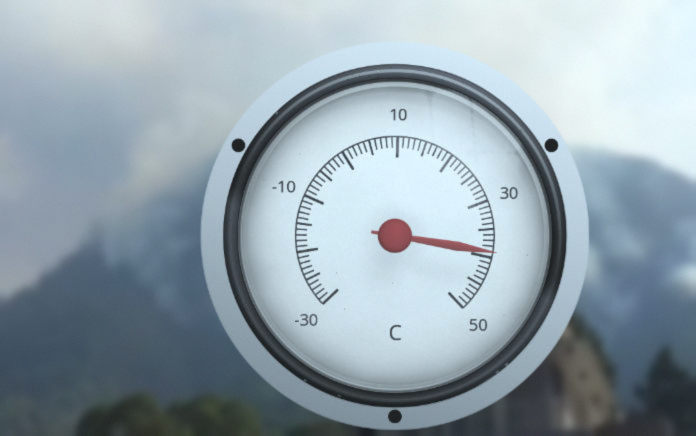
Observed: value=39 unit=°C
